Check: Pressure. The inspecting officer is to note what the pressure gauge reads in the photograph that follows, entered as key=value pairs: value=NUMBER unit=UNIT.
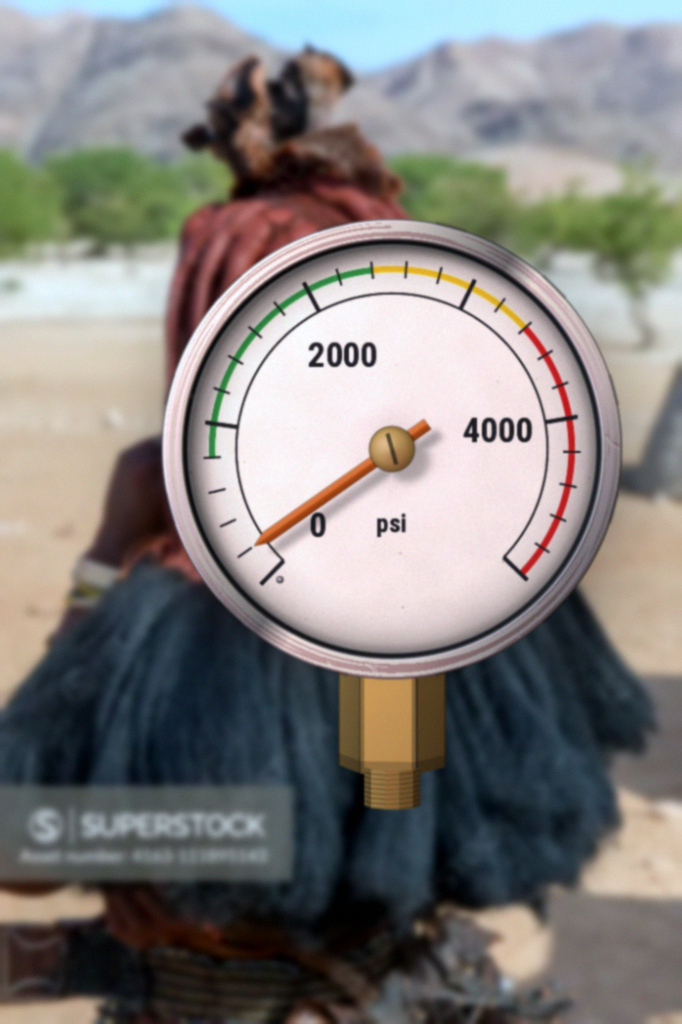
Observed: value=200 unit=psi
